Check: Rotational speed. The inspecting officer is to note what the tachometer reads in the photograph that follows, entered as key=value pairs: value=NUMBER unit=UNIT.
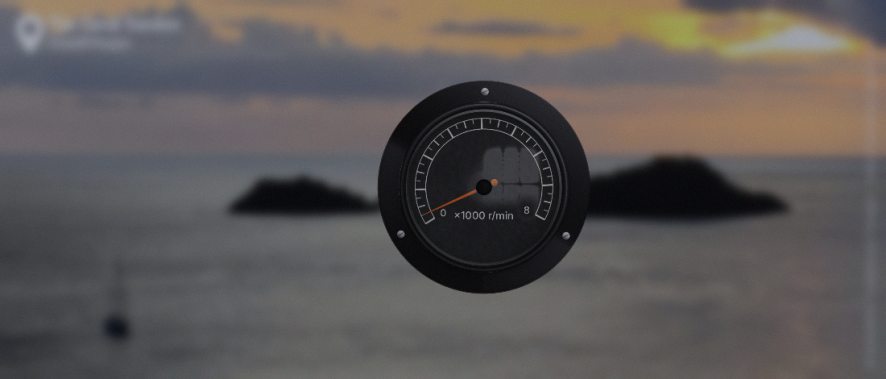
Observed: value=250 unit=rpm
